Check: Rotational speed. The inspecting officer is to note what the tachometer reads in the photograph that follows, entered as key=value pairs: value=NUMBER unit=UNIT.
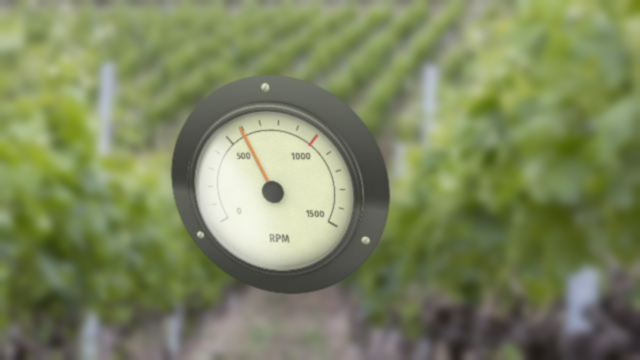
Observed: value=600 unit=rpm
